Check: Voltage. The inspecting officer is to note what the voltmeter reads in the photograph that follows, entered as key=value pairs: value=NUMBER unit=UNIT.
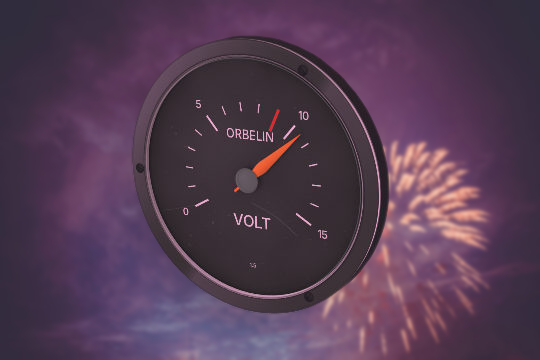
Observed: value=10.5 unit=V
